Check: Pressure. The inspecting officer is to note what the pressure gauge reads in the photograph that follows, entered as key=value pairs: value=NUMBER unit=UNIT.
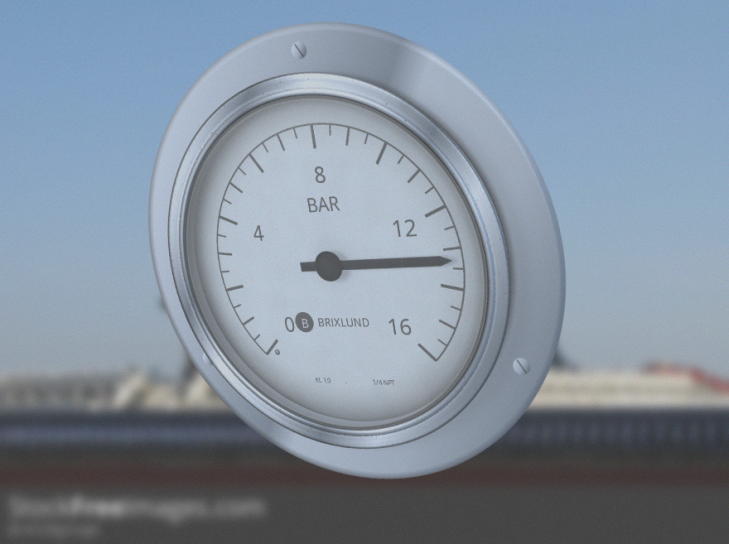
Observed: value=13.25 unit=bar
